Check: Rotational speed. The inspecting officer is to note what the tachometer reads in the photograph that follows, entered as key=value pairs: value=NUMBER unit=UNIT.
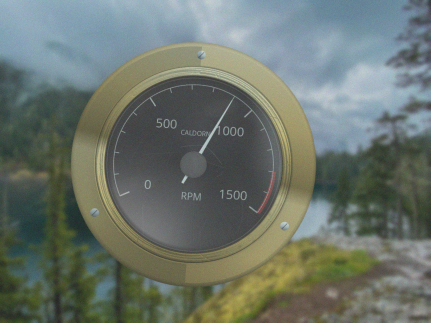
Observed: value=900 unit=rpm
